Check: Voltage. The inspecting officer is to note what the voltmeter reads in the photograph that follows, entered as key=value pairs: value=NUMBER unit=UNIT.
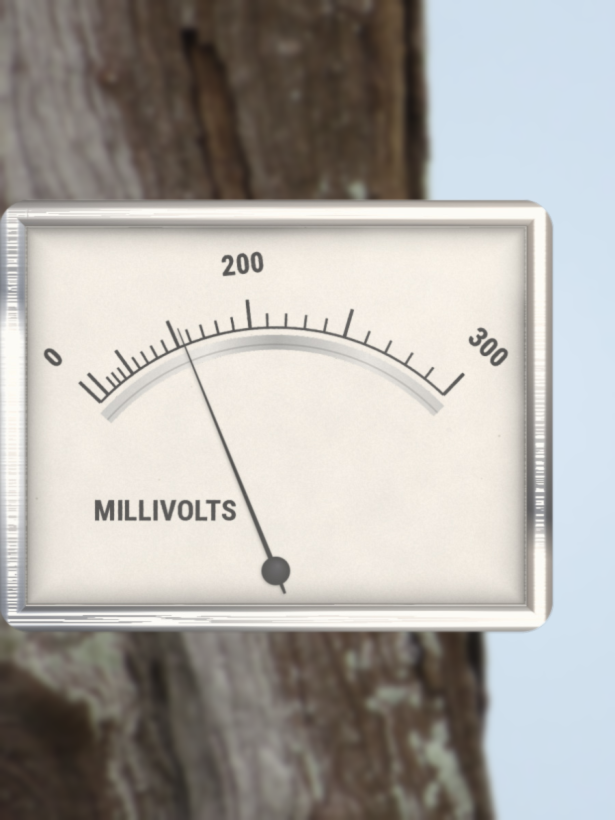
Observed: value=155 unit=mV
